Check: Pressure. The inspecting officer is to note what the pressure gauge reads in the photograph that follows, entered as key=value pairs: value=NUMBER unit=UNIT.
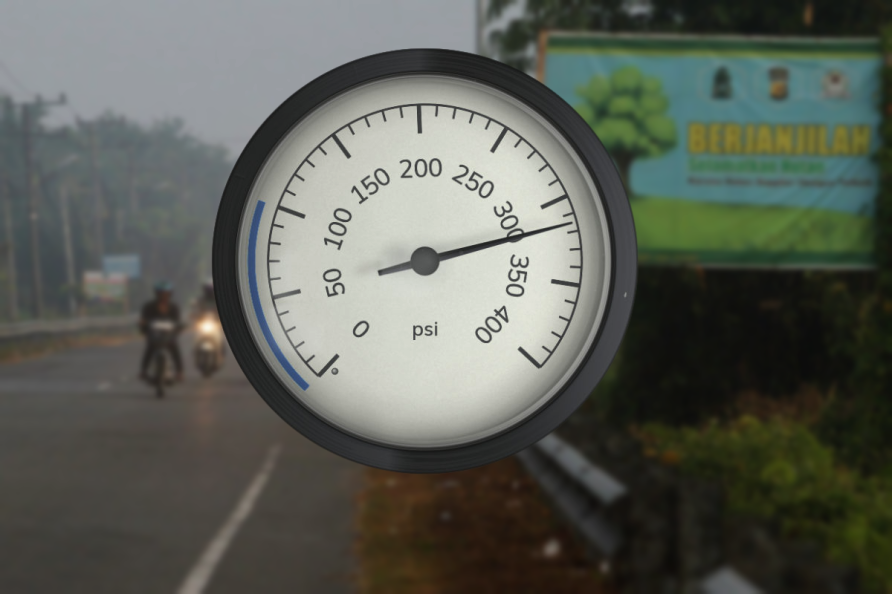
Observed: value=315 unit=psi
